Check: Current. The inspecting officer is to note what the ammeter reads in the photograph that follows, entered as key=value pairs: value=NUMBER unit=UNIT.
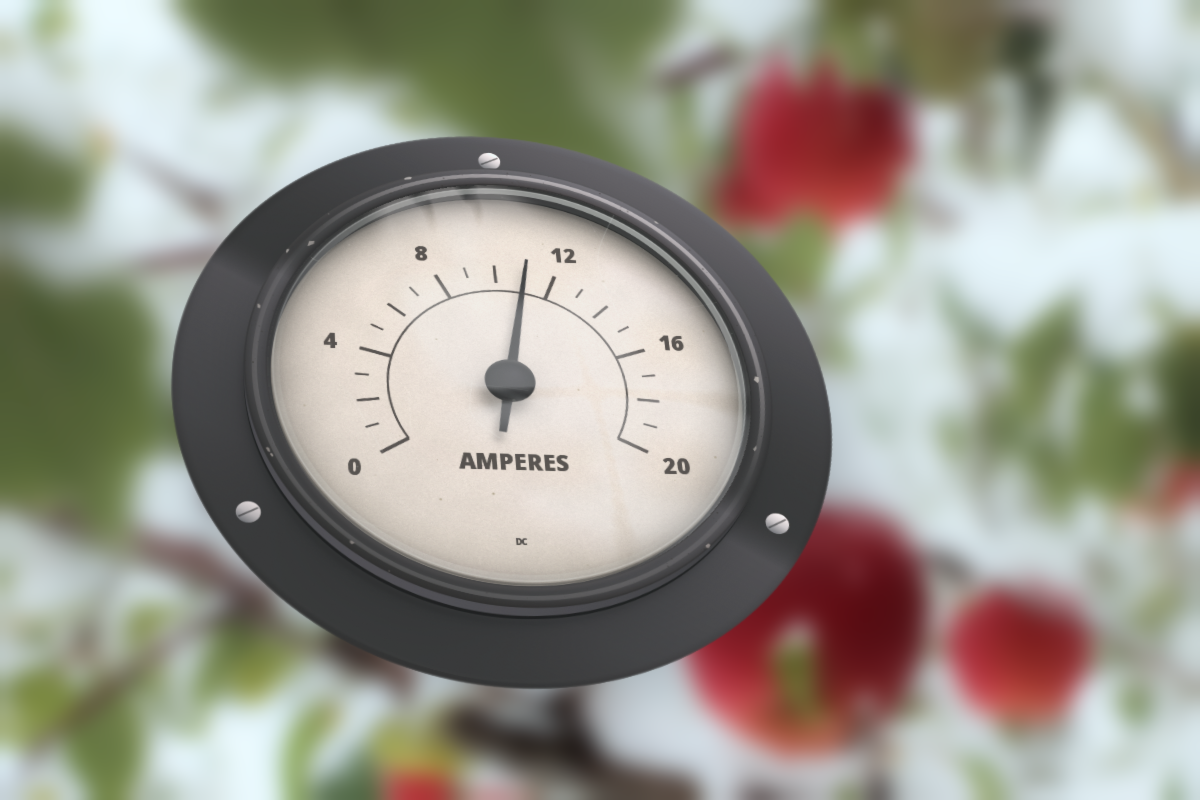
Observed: value=11 unit=A
